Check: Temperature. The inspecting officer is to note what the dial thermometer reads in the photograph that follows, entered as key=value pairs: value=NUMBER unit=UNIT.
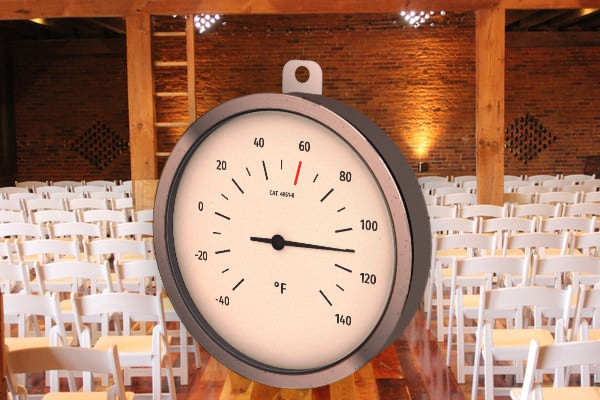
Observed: value=110 unit=°F
